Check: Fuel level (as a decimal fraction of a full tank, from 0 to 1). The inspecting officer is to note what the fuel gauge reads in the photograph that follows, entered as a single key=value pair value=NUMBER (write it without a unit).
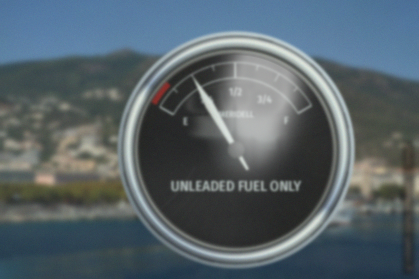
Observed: value=0.25
